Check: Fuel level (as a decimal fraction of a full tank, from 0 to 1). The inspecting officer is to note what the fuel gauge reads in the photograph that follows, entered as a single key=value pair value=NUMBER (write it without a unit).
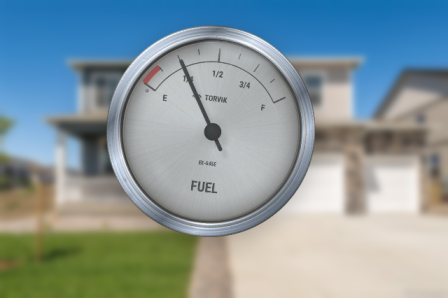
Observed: value=0.25
